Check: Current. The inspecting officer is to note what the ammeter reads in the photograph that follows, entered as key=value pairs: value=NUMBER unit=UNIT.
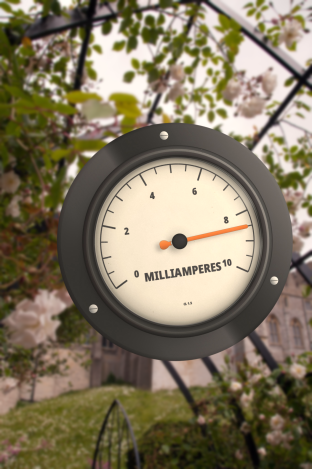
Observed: value=8.5 unit=mA
